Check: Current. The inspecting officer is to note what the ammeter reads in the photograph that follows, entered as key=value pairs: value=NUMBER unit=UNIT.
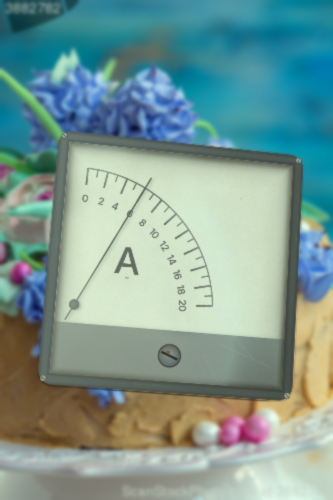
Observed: value=6 unit=A
